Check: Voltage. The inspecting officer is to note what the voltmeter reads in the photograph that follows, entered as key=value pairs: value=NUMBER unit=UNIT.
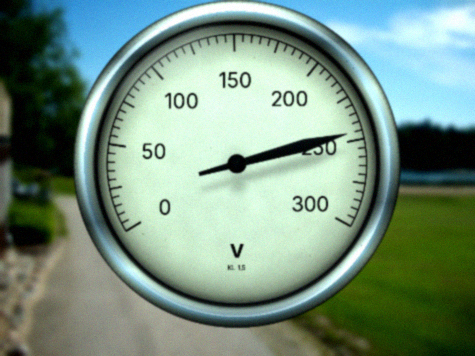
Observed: value=245 unit=V
